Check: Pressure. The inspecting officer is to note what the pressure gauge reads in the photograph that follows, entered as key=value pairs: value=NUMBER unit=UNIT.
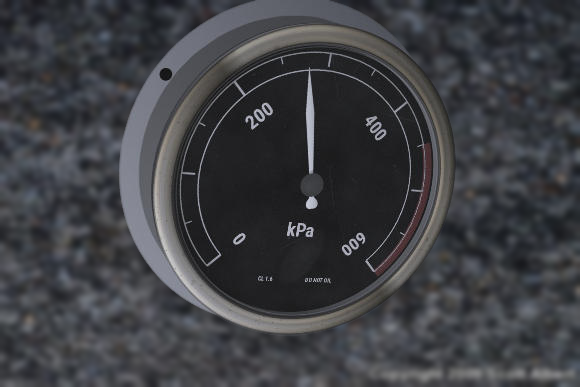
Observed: value=275 unit=kPa
